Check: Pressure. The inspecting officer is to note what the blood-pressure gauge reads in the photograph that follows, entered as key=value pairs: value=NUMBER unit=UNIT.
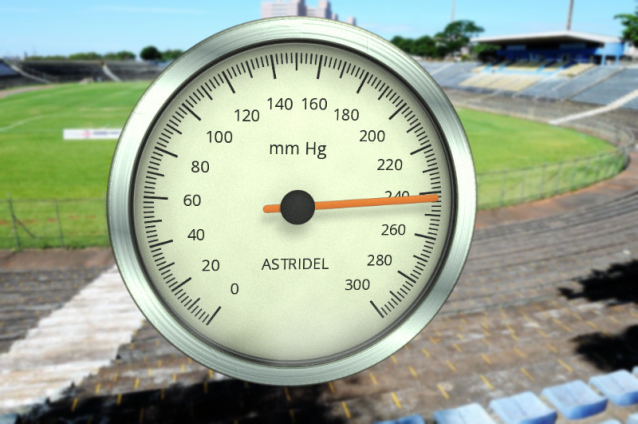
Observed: value=242 unit=mmHg
